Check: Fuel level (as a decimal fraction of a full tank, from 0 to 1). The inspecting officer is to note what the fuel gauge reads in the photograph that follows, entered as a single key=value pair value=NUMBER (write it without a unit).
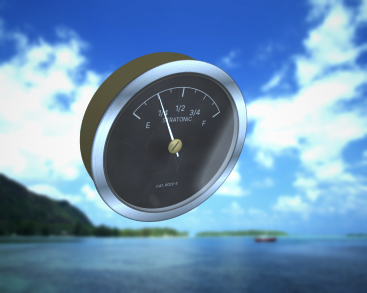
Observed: value=0.25
